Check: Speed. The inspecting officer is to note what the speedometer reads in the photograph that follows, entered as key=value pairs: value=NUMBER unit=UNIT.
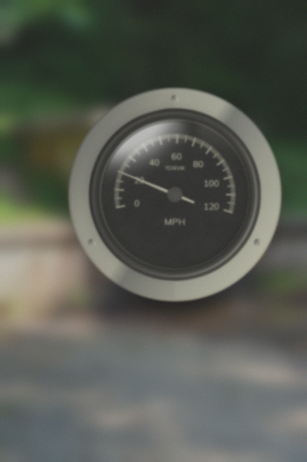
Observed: value=20 unit=mph
